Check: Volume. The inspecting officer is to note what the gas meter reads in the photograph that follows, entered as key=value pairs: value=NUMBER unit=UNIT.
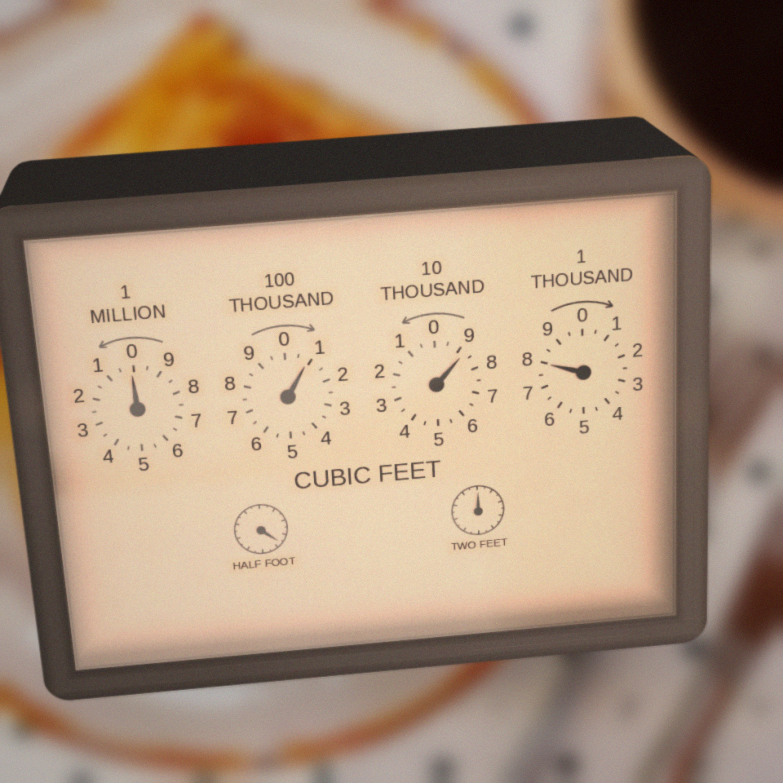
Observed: value=8800 unit=ft³
